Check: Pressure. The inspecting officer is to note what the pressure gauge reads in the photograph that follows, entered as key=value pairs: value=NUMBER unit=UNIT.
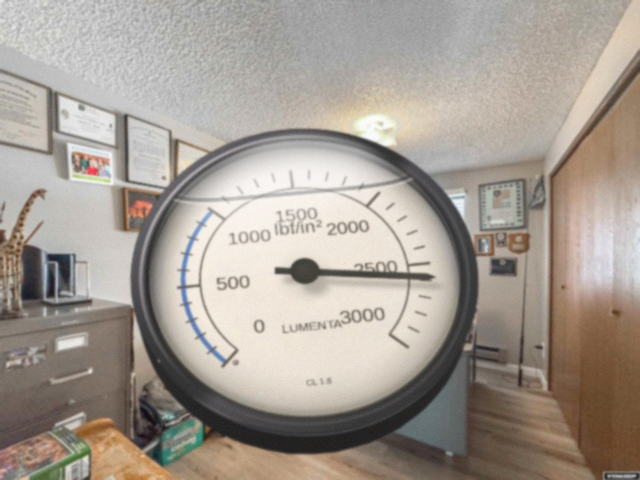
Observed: value=2600 unit=psi
